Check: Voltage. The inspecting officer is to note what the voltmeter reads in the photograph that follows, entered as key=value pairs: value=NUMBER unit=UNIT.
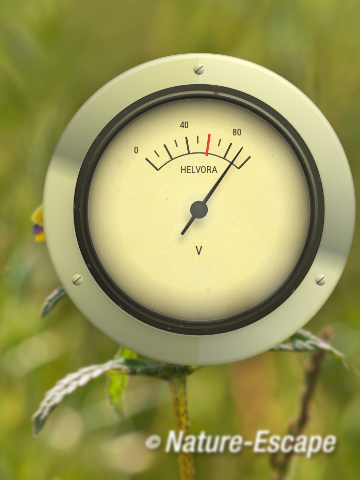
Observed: value=90 unit=V
